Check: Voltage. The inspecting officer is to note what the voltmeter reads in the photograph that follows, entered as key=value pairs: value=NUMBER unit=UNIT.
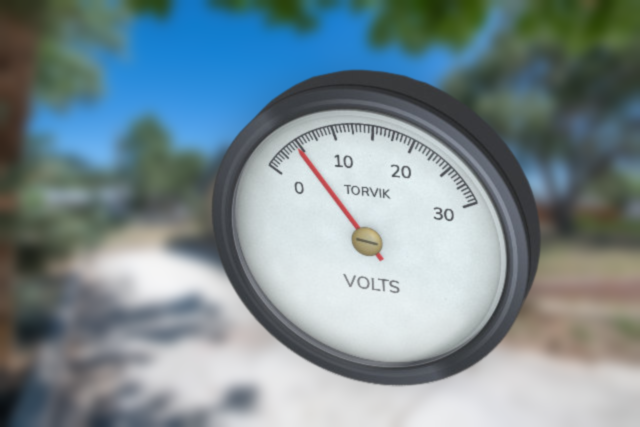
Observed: value=5 unit=V
